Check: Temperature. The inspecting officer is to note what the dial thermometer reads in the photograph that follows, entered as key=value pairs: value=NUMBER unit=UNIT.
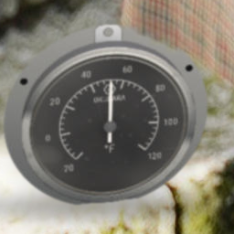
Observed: value=52 unit=°F
